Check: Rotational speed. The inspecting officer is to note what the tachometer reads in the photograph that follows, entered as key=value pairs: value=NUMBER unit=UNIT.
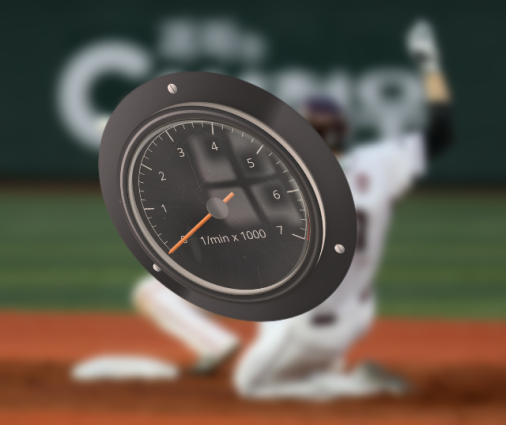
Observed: value=0 unit=rpm
